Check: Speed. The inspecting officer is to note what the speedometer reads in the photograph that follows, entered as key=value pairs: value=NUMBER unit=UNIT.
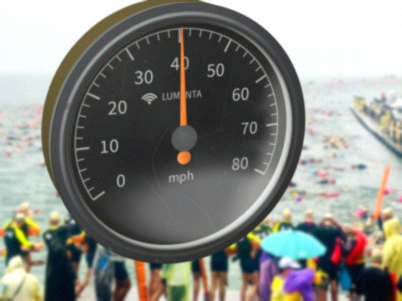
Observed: value=40 unit=mph
